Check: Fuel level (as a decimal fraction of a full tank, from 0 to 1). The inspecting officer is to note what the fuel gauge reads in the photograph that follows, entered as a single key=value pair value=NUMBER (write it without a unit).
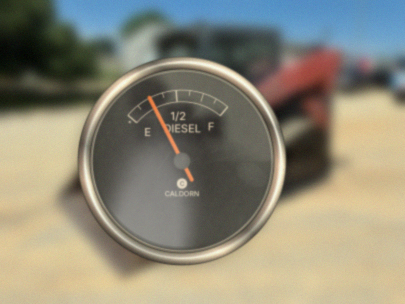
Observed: value=0.25
